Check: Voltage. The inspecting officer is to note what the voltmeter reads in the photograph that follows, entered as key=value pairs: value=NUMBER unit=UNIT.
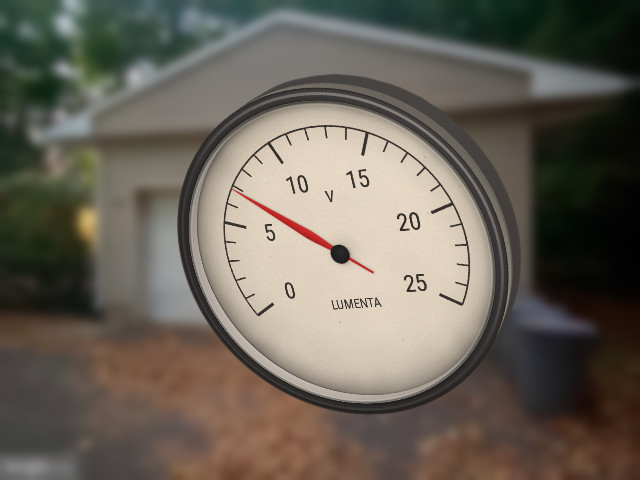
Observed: value=7 unit=V
